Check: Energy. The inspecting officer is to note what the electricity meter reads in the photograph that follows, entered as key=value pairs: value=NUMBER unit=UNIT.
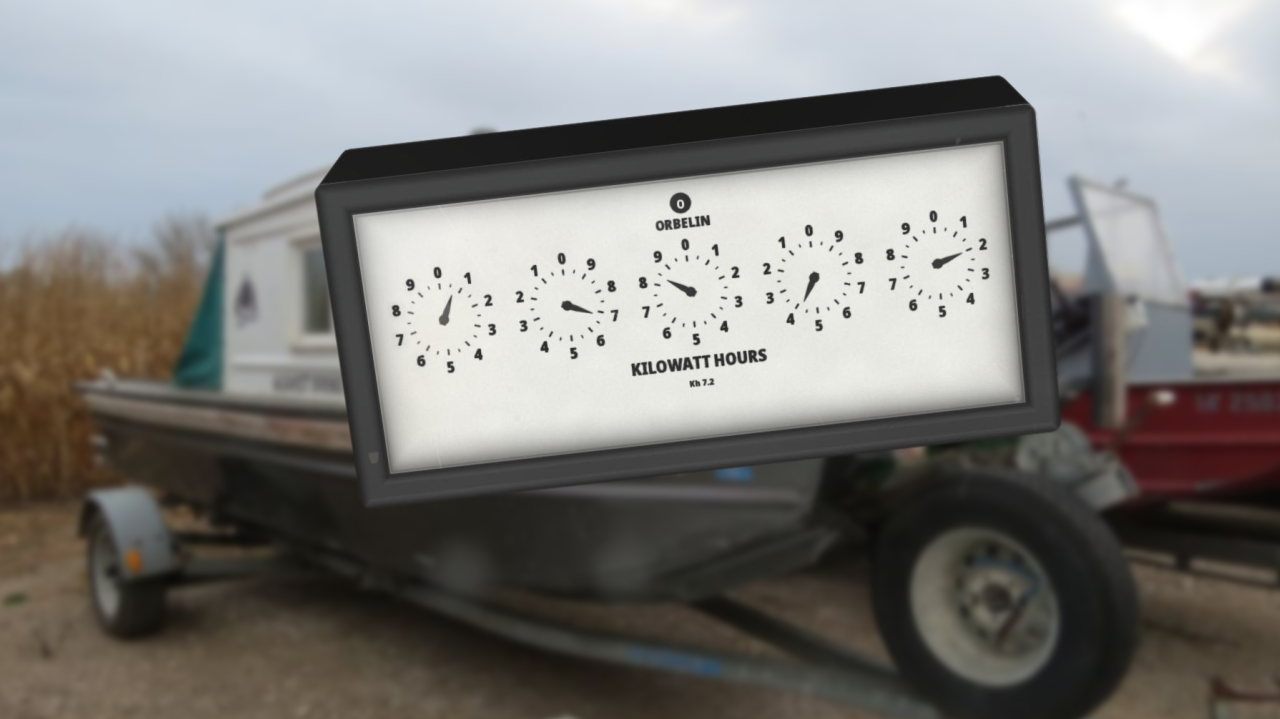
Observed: value=6842 unit=kWh
